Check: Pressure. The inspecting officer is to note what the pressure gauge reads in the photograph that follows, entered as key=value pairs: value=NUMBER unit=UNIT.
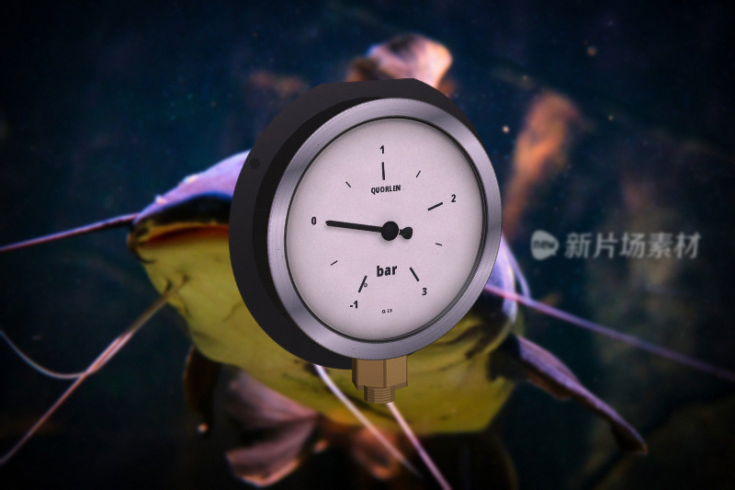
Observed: value=0 unit=bar
